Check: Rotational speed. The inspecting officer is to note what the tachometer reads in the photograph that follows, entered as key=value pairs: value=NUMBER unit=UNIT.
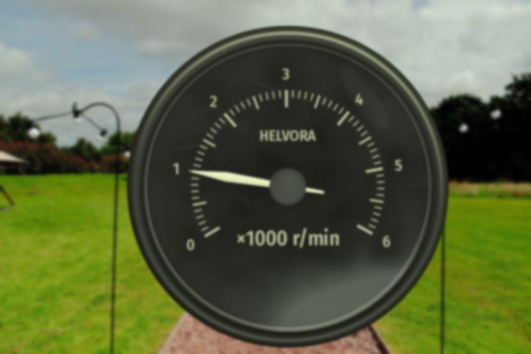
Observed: value=1000 unit=rpm
